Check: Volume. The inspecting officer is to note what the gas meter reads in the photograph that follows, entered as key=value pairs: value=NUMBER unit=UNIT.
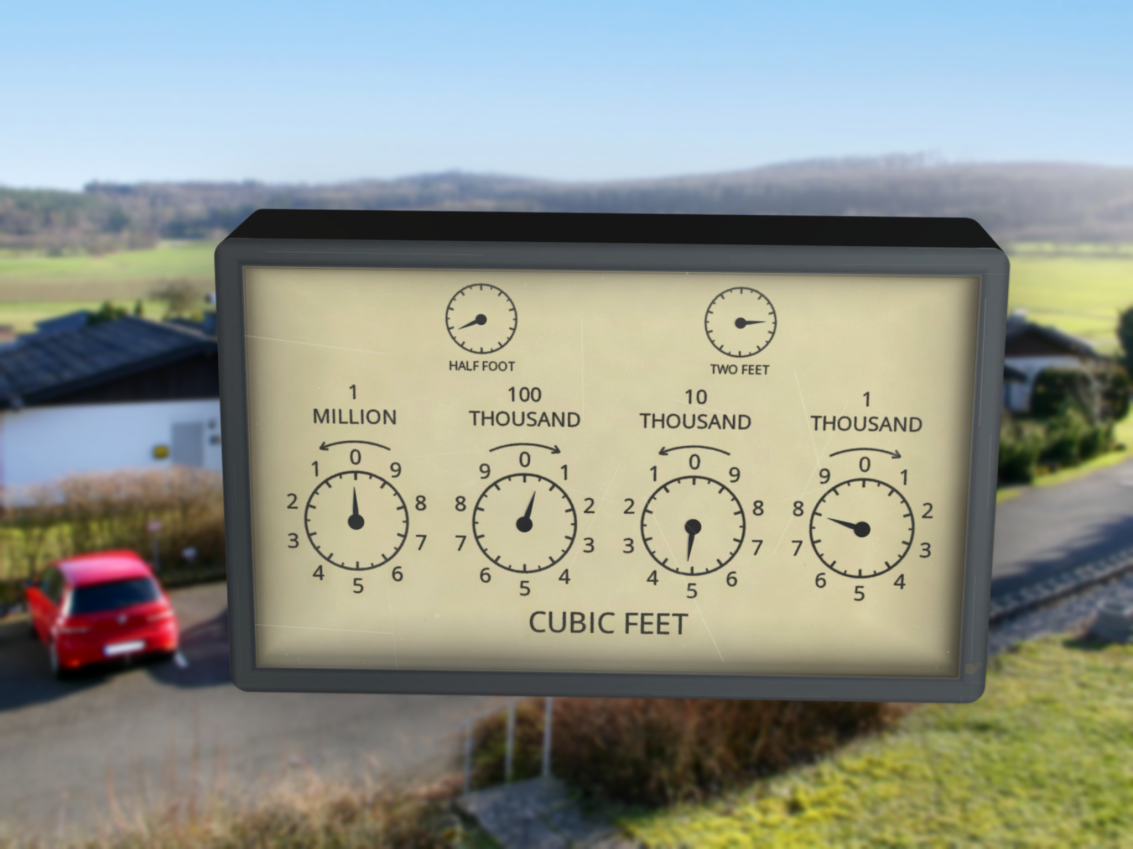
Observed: value=4800 unit=ft³
